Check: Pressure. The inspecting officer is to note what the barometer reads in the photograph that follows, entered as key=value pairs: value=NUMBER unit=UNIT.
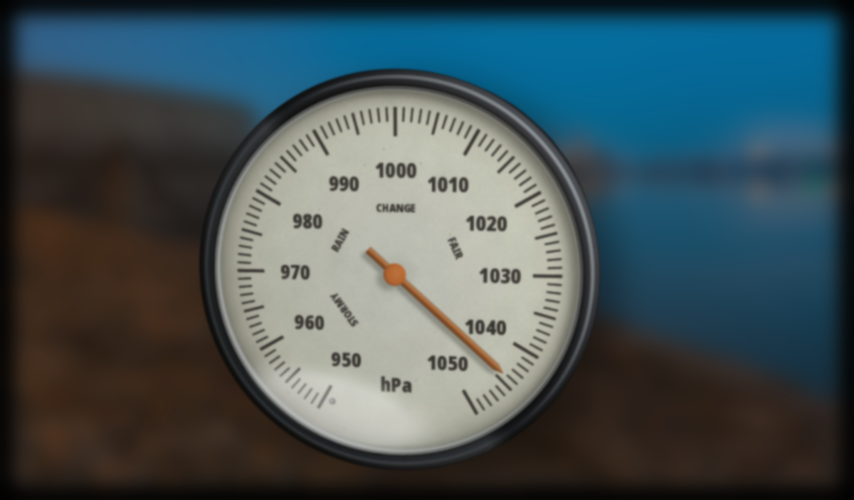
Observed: value=1044 unit=hPa
